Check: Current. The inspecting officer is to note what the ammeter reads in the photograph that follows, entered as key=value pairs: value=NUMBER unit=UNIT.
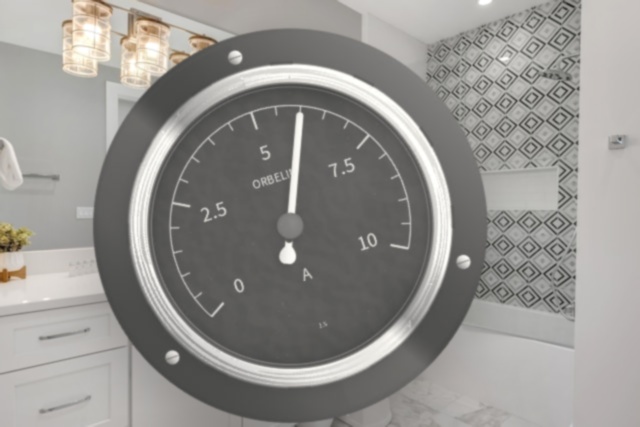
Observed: value=6 unit=A
